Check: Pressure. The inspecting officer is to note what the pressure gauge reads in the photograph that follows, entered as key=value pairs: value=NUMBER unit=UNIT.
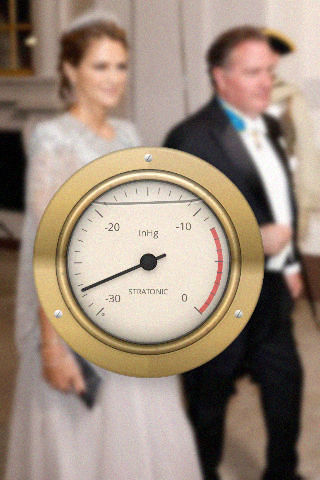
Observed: value=-27.5 unit=inHg
